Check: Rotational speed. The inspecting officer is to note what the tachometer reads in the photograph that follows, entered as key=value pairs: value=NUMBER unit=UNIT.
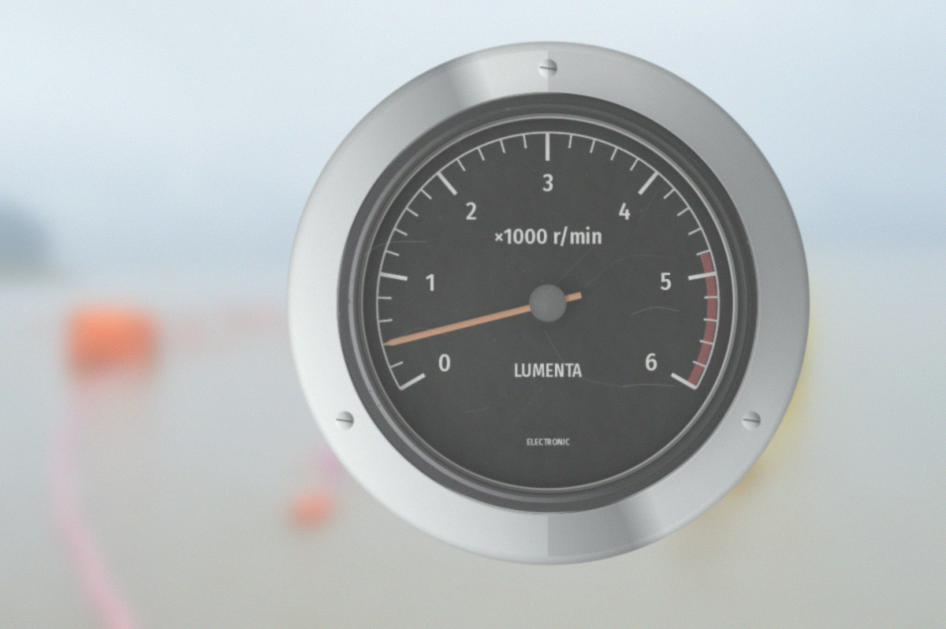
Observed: value=400 unit=rpm
